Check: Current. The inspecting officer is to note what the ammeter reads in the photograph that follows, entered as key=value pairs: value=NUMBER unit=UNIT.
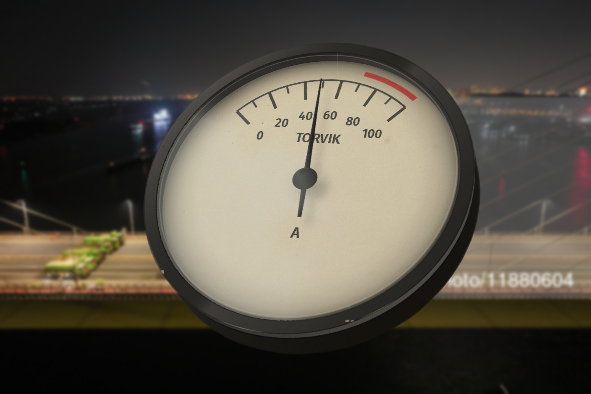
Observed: value=50 unit=A
